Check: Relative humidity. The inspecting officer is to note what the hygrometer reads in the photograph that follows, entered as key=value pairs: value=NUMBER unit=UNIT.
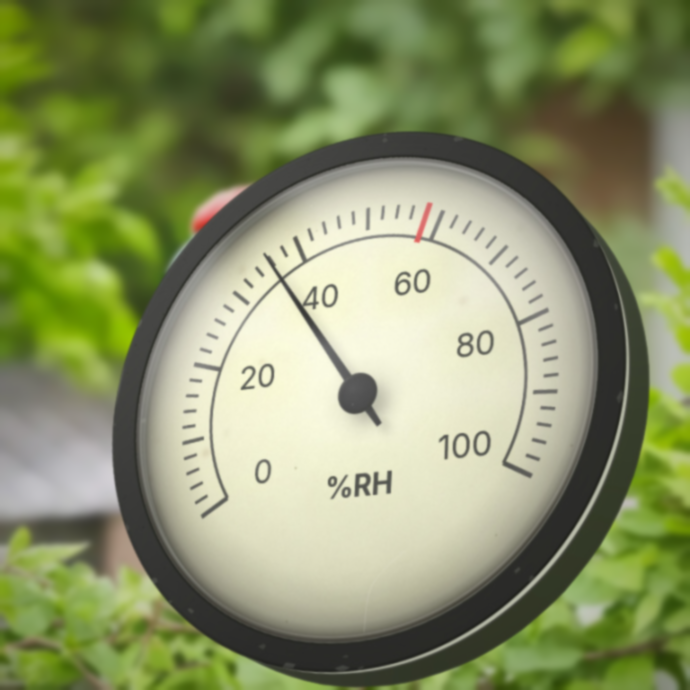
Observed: value=36 unit=%
